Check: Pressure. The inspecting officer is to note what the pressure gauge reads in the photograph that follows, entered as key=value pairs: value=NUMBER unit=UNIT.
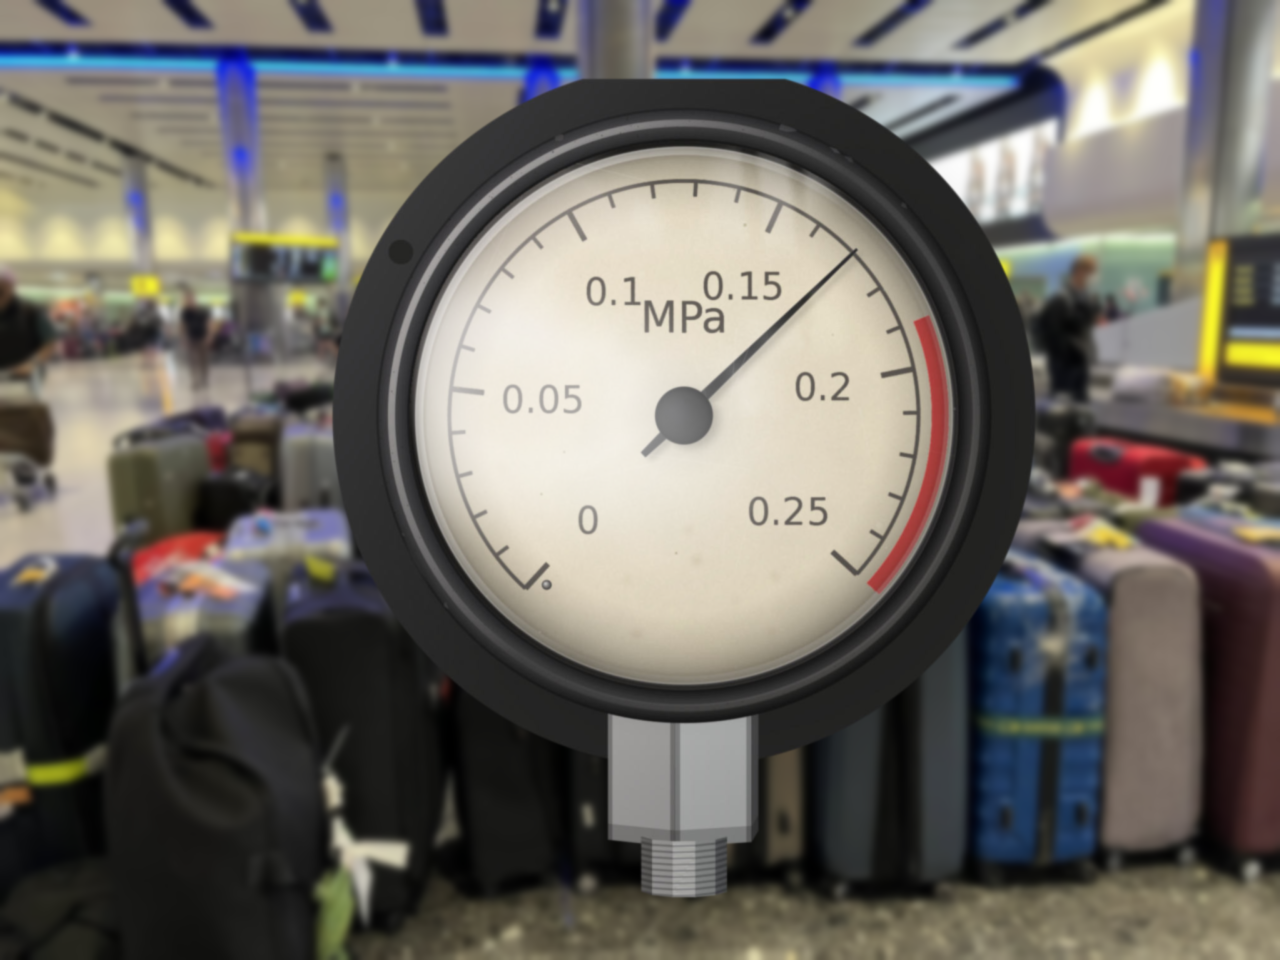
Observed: value=0.17 unit=MPa
